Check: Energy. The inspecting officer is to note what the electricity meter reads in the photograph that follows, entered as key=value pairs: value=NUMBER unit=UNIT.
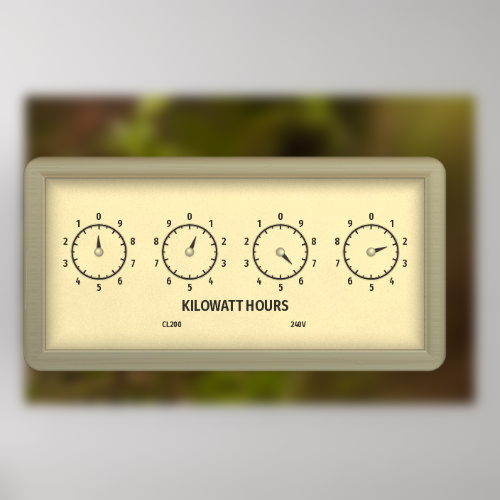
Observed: value=62 unit=kWh
